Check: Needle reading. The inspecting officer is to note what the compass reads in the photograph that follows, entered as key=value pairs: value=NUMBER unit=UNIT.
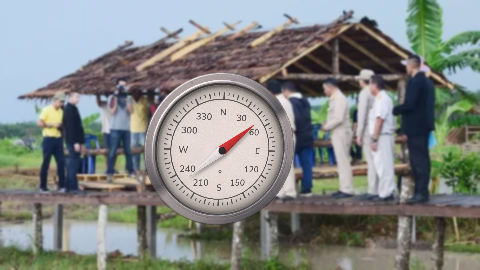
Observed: value=50 unit=°
